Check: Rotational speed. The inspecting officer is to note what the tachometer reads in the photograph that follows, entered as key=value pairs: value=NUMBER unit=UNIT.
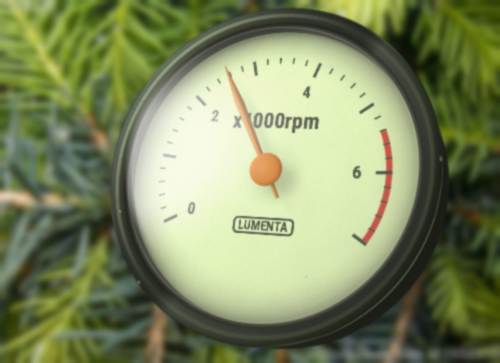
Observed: value=2600 unit=rpm
